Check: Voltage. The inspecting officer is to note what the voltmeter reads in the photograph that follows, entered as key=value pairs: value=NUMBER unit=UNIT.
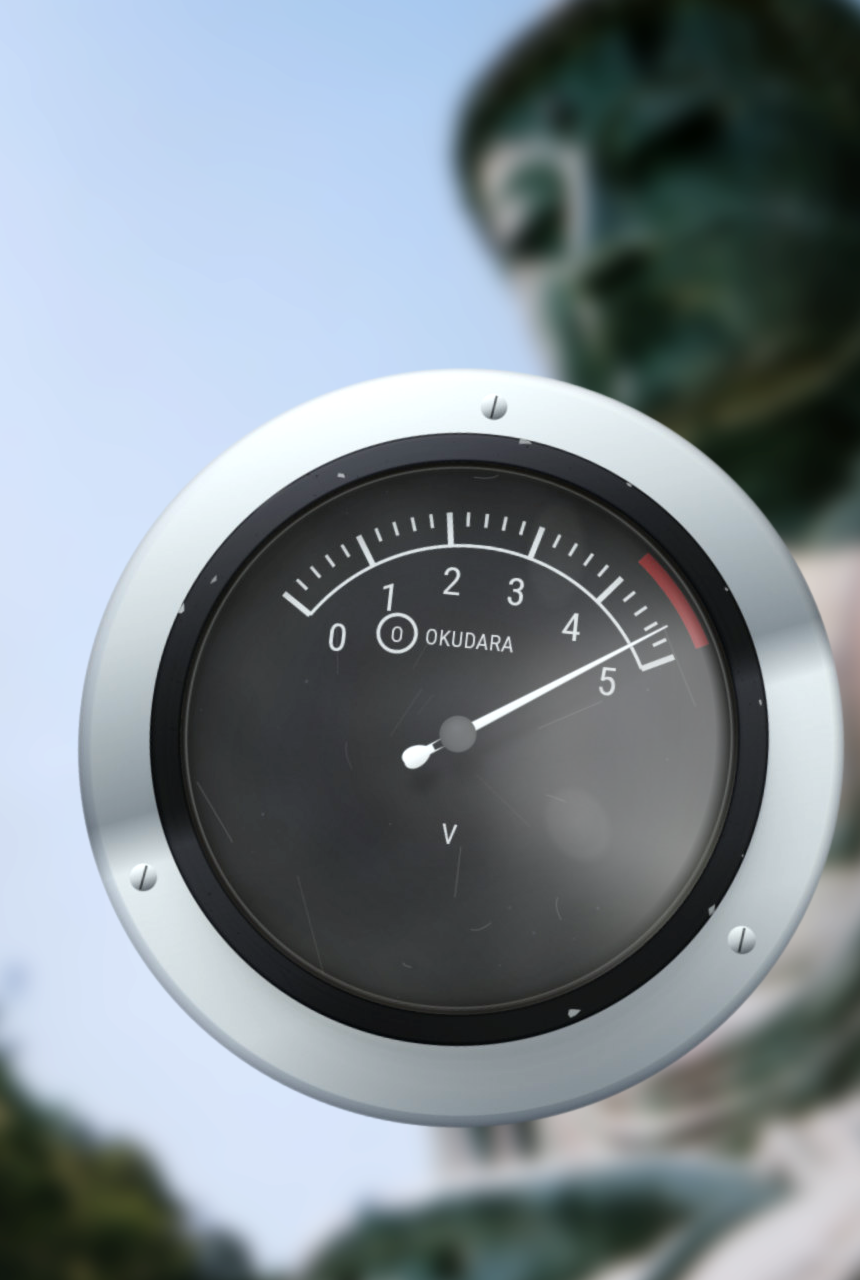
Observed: value=4.7 unit=V
